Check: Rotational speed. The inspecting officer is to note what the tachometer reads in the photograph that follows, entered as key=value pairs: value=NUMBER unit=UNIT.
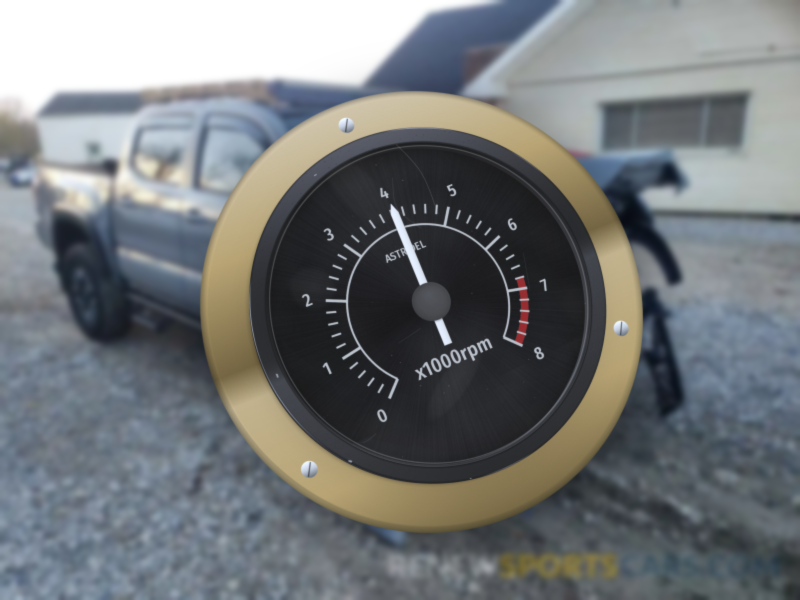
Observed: value=4000 unit=rpm
